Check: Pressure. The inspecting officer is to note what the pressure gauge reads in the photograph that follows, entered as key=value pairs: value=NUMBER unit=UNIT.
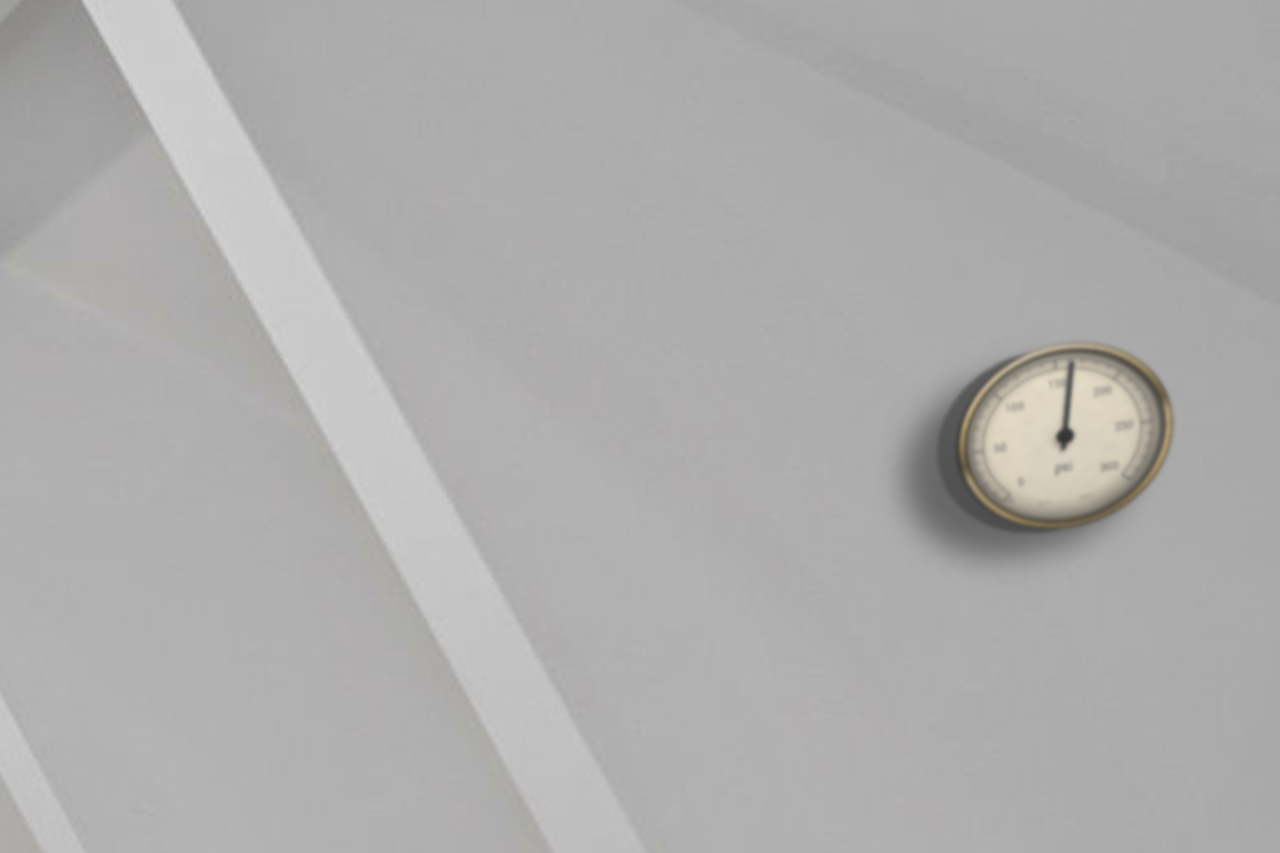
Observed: value=160 unit=psi
